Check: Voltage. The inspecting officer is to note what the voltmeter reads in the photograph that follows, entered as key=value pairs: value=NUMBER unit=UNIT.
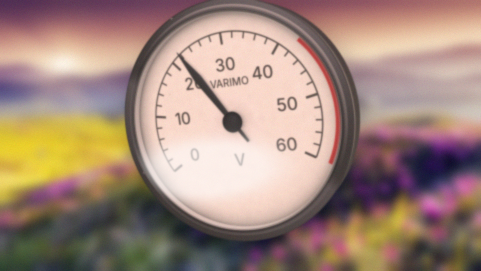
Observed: value=22 unit=V
